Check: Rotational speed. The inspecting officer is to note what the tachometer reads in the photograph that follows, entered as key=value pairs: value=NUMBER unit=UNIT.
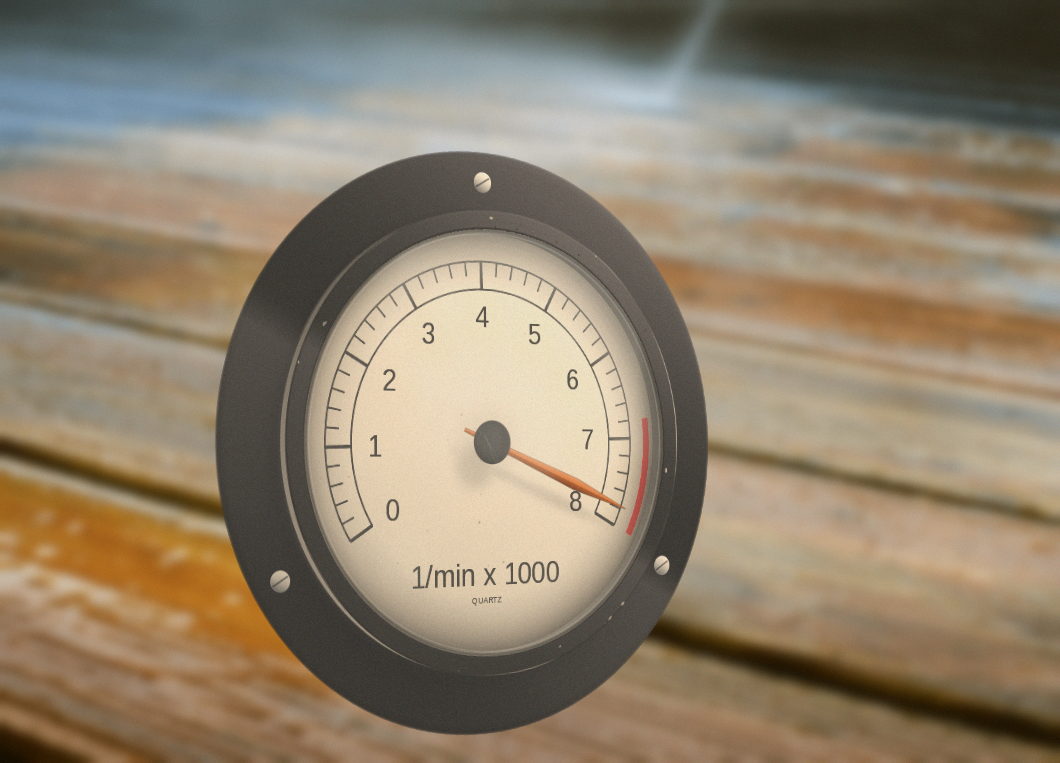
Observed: value=7800 unit=rpm
